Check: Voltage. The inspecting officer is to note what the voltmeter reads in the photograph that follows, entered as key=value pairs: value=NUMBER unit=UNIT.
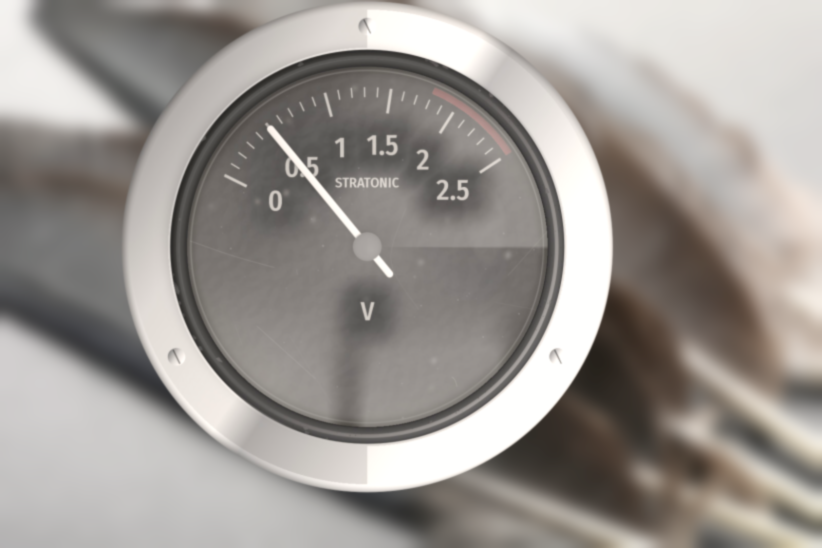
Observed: value=0.5 unit=V
